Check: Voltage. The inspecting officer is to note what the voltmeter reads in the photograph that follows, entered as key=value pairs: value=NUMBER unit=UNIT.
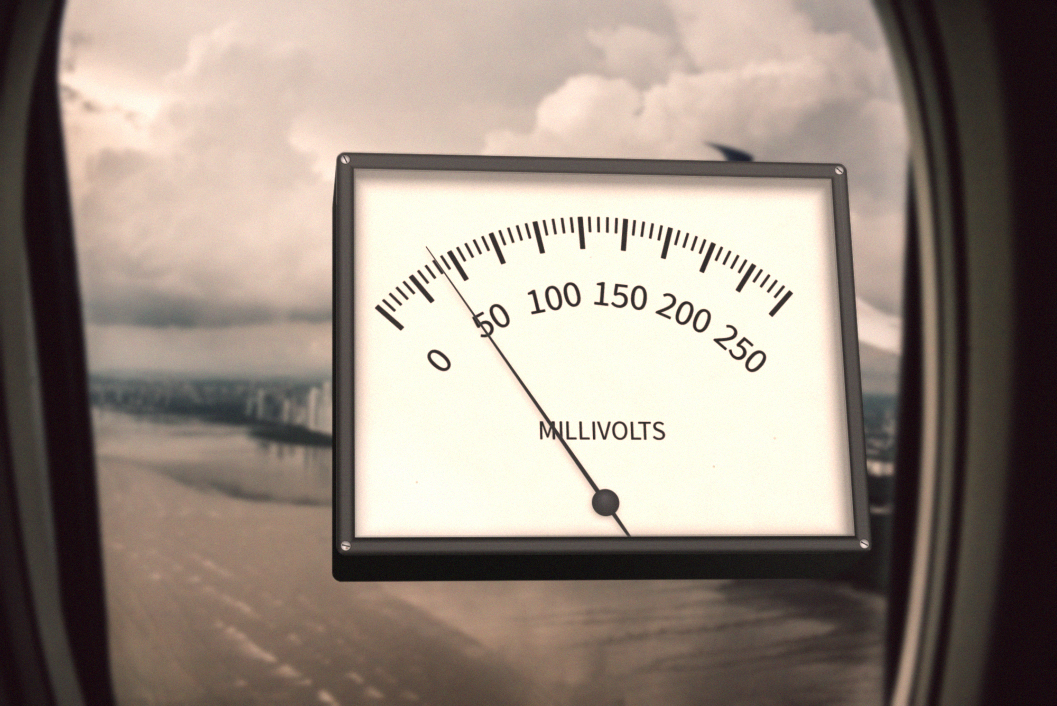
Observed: value=40 unit=mV
